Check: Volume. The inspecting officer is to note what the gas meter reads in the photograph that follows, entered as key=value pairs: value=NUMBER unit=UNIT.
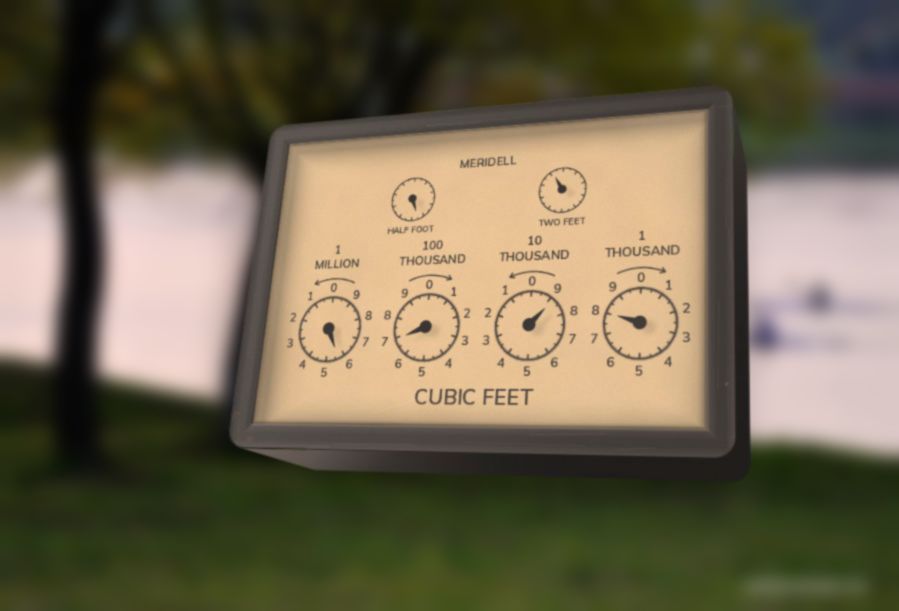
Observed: value=568800 unit=ft³
